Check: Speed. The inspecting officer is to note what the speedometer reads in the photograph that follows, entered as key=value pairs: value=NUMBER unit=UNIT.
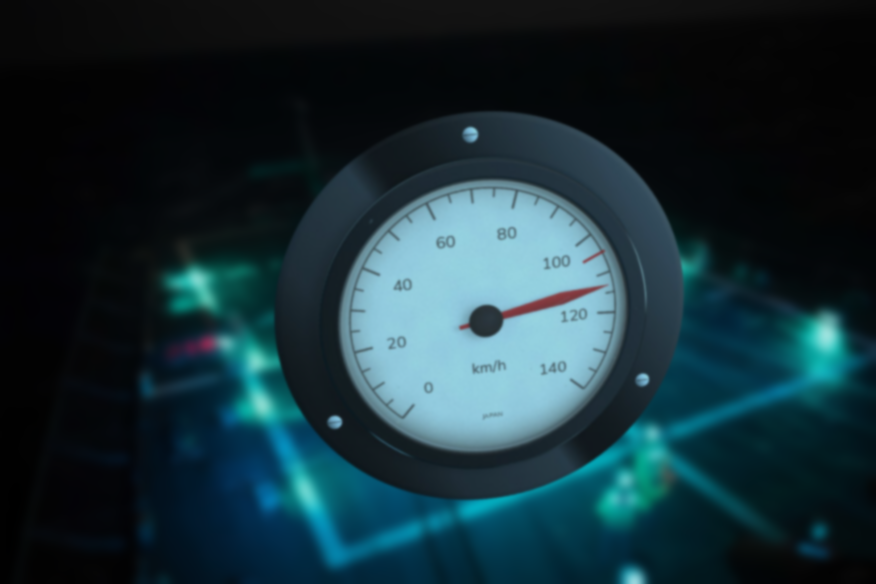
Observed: value=112.5 unit=km/h
